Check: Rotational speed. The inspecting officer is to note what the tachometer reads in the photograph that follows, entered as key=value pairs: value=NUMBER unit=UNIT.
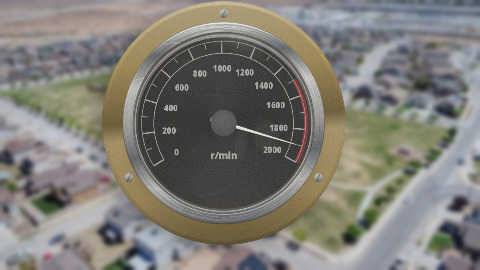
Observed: value=1900 unit=rpm
